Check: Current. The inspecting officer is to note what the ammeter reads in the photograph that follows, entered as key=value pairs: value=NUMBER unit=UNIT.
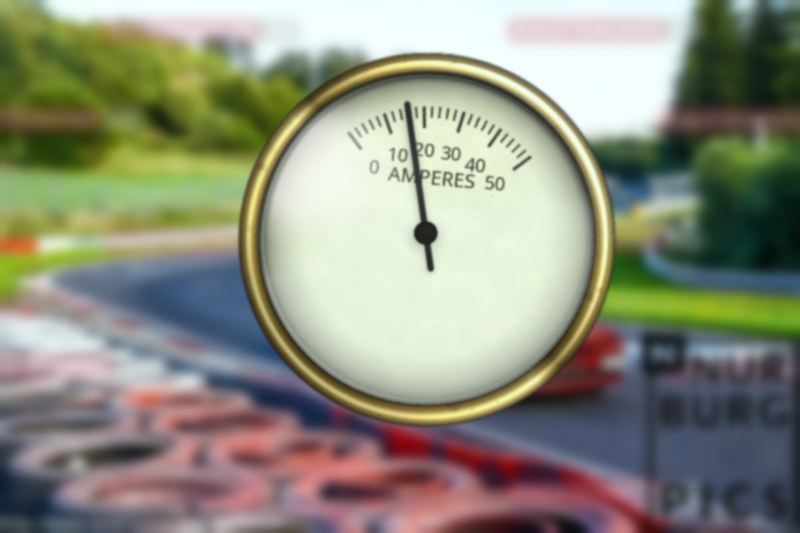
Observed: value=16 unit=A
